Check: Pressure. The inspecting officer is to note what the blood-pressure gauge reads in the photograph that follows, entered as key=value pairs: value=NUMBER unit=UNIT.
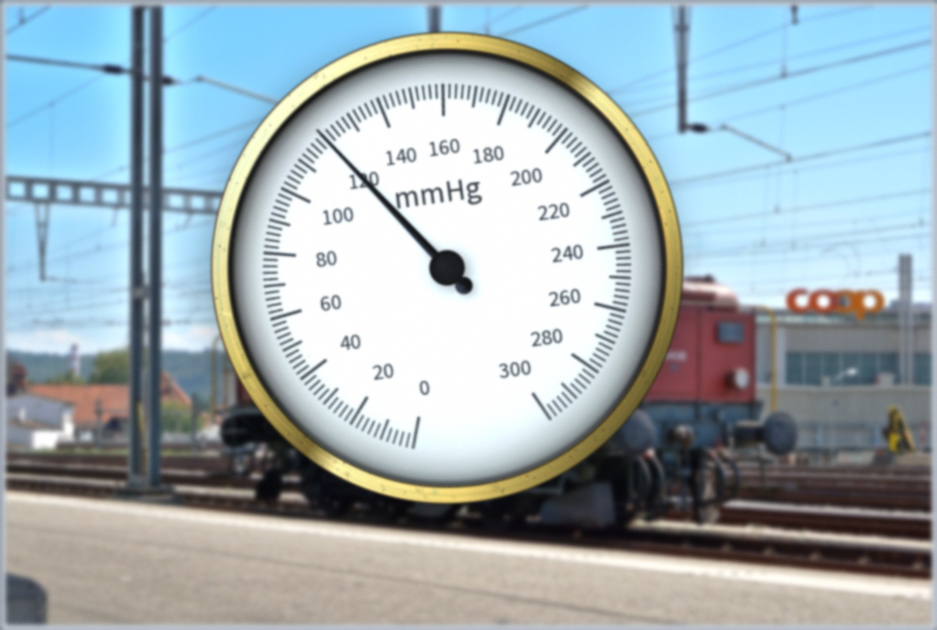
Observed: value=120 unit=mmHg
